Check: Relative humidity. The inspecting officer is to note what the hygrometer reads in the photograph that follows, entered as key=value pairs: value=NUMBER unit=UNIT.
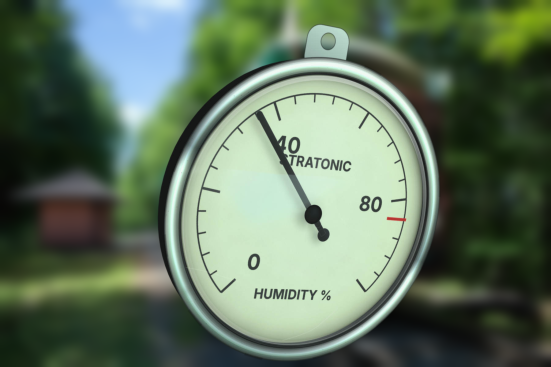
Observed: value=36 unit=%
